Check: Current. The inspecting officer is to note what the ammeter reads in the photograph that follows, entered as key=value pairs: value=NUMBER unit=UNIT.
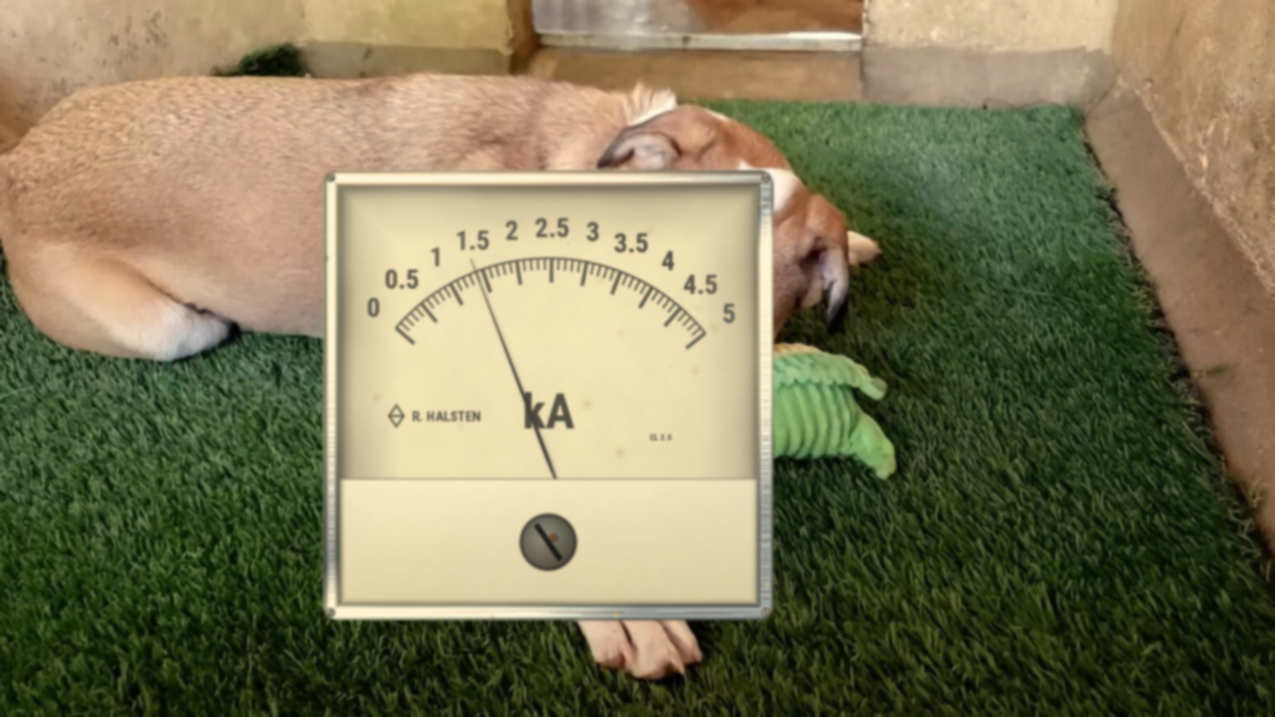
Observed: value=1.4 unit=kA
